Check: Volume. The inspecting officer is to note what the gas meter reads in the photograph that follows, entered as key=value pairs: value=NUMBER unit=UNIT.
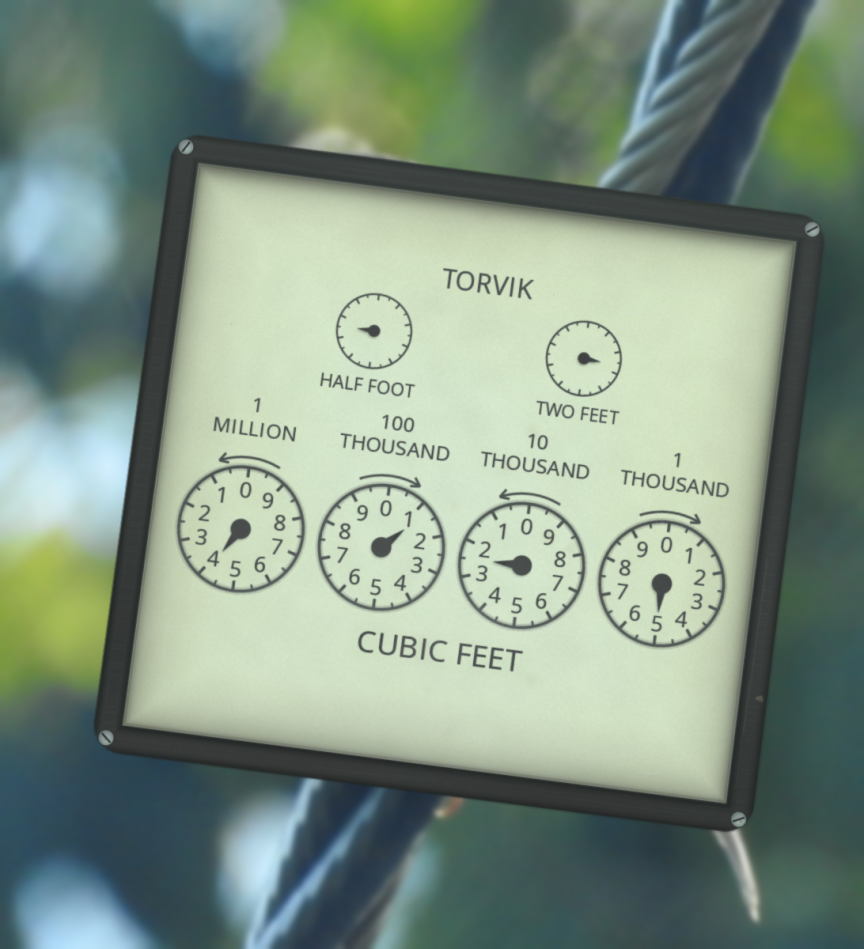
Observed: value=412500 unit=ft³
